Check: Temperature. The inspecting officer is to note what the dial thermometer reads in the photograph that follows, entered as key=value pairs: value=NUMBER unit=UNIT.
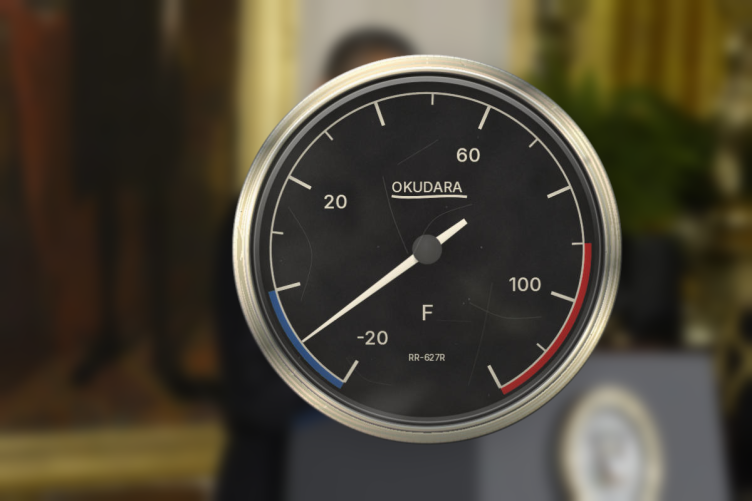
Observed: value=-10 unit=°F
